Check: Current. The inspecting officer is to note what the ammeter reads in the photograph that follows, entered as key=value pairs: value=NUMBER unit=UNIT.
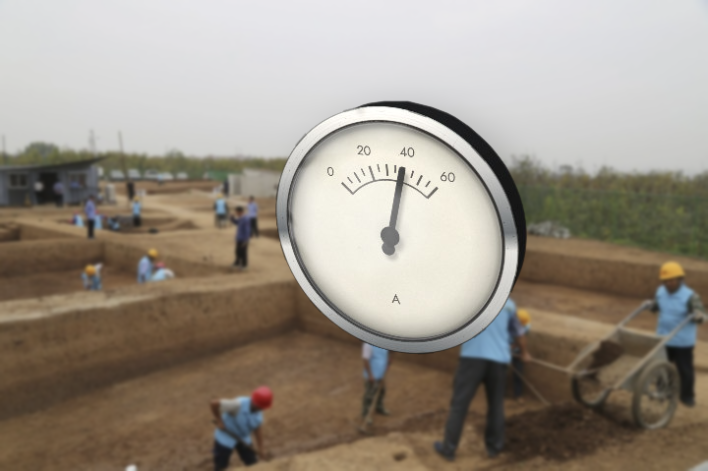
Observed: value=40 unit=A
